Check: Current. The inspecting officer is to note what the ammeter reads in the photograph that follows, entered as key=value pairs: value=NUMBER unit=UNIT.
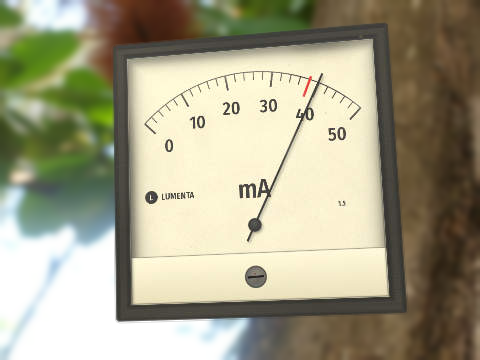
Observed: value=40 unit=mA
